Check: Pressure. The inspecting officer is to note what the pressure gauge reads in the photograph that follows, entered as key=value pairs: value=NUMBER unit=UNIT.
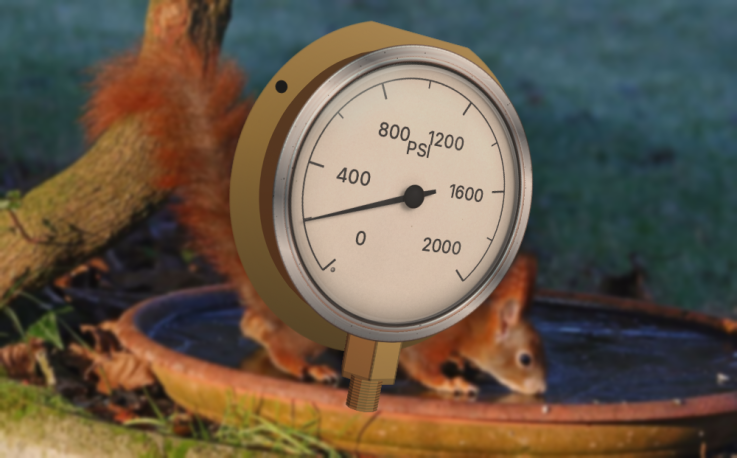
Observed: value=200 unit=psi
